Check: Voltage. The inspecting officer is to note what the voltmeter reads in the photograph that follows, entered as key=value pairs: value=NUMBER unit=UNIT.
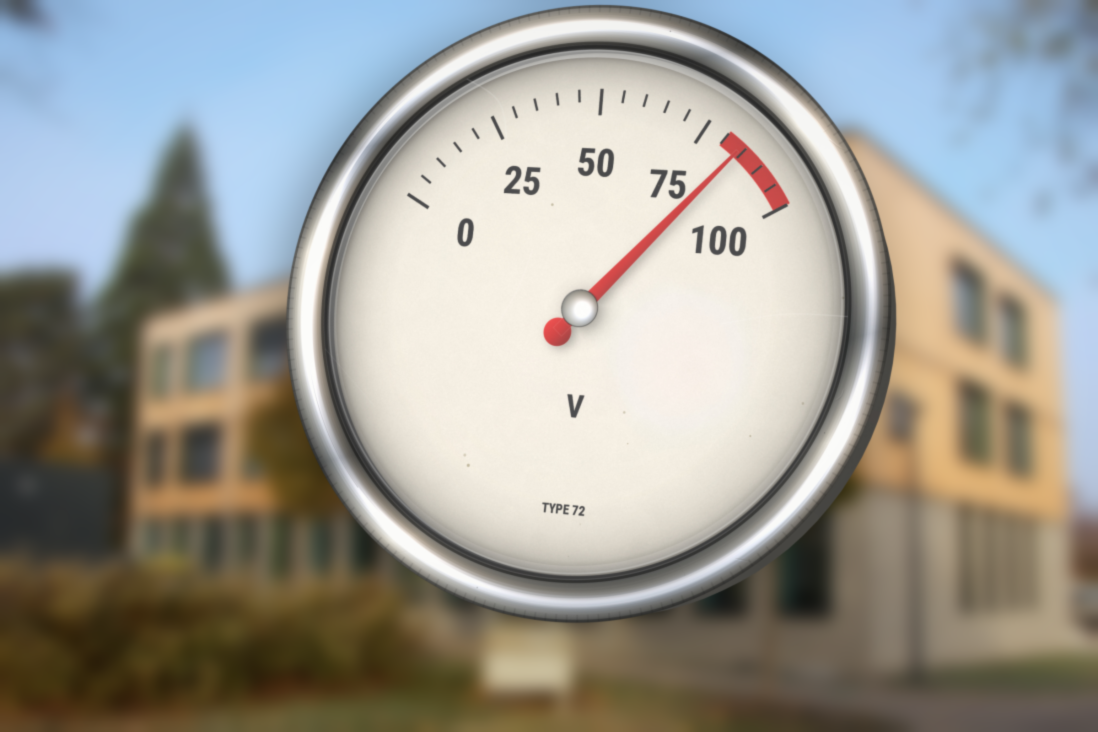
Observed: value=85 unit=V
